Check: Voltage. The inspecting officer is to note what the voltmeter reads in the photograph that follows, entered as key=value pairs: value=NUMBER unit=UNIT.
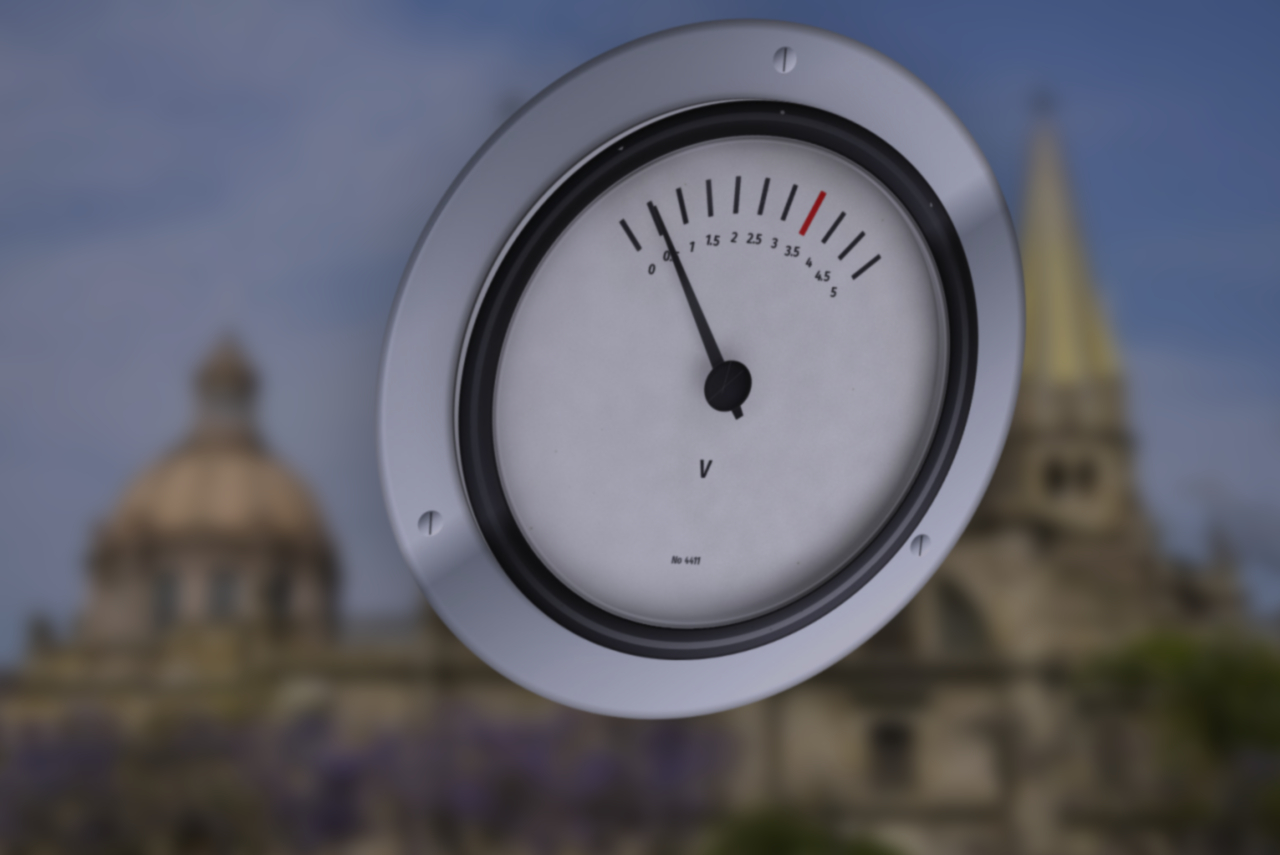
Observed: value=0.5 unit=V
